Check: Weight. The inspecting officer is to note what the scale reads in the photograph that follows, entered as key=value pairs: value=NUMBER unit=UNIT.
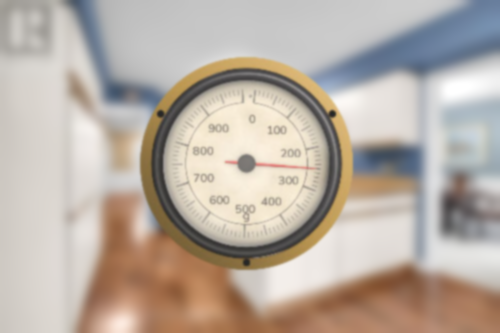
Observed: value=250 unit=g
